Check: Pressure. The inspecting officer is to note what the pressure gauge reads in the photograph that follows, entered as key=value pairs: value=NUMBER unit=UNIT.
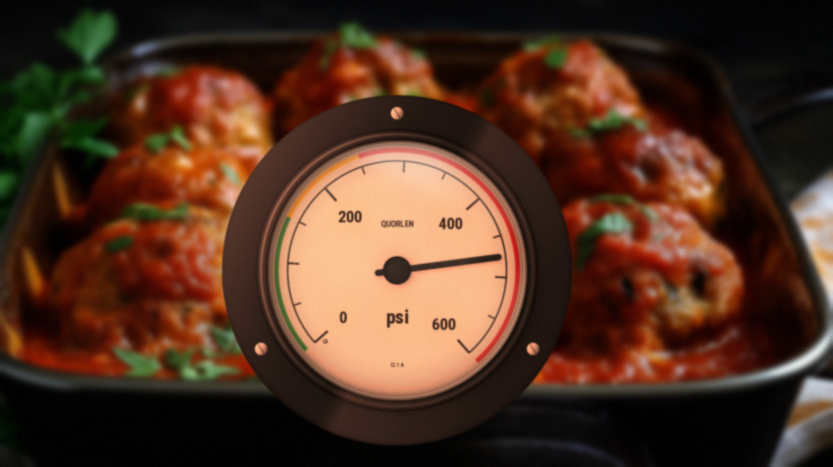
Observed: value=475 unit=psi
